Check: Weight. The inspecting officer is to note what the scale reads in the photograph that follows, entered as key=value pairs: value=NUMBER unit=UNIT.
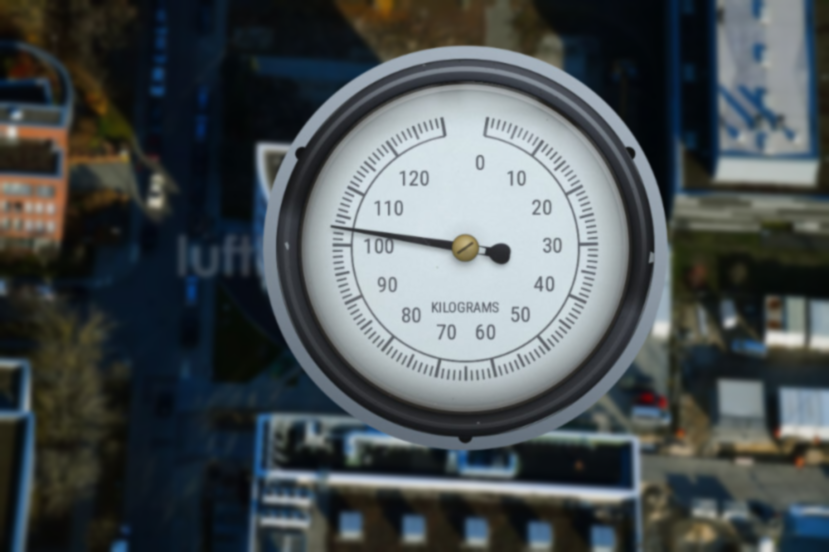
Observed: value=103 unit=kg
